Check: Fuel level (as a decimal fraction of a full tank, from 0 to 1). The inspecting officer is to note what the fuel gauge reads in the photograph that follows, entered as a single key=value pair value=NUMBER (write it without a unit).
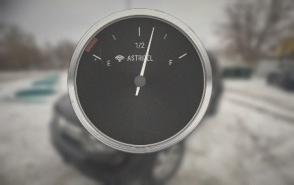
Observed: value=0.625
